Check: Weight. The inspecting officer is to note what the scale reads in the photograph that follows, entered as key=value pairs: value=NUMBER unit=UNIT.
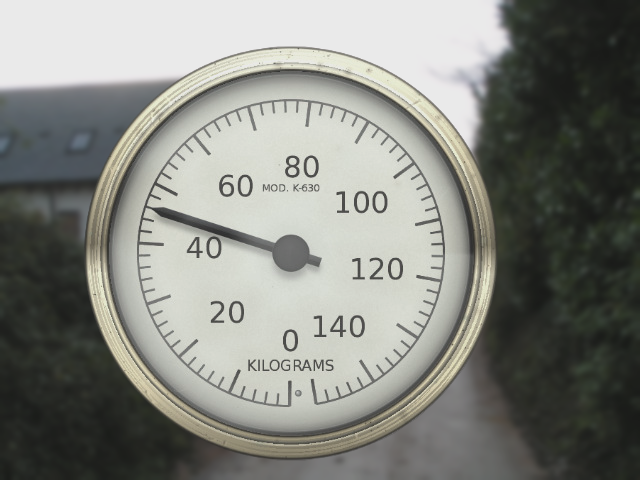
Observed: value=46 unit=kg
